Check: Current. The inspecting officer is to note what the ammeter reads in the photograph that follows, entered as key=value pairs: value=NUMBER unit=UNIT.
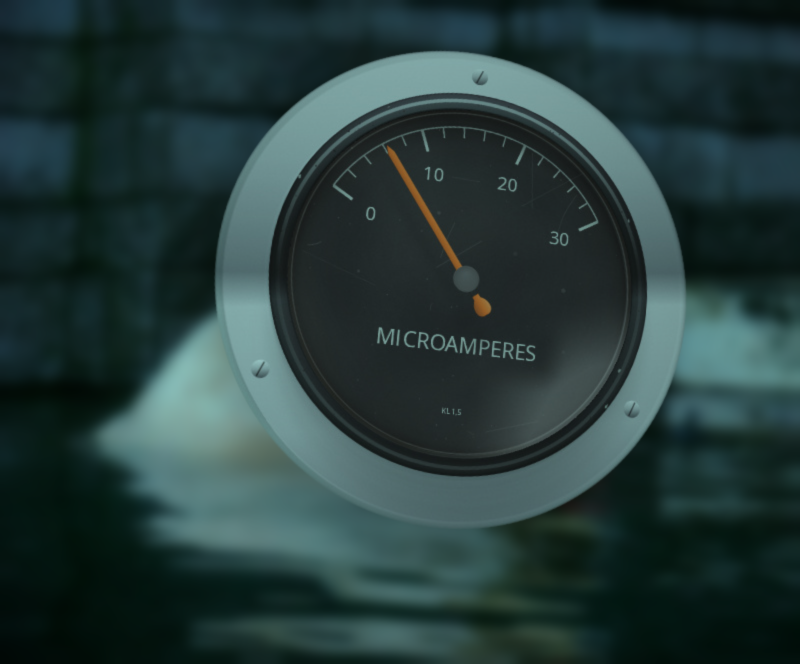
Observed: value=6 unit=µA
